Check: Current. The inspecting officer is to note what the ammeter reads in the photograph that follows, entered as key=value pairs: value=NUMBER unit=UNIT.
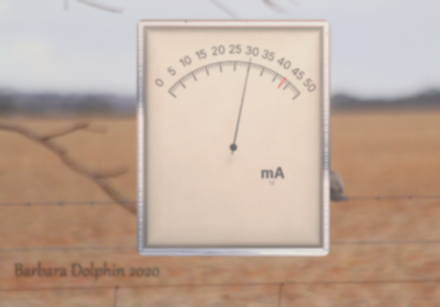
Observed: value=30 unit=mA
